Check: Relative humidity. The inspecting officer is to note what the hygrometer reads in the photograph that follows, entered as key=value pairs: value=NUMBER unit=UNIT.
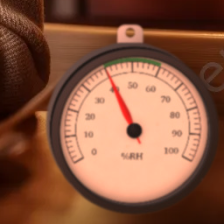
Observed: value=40 unit=%
